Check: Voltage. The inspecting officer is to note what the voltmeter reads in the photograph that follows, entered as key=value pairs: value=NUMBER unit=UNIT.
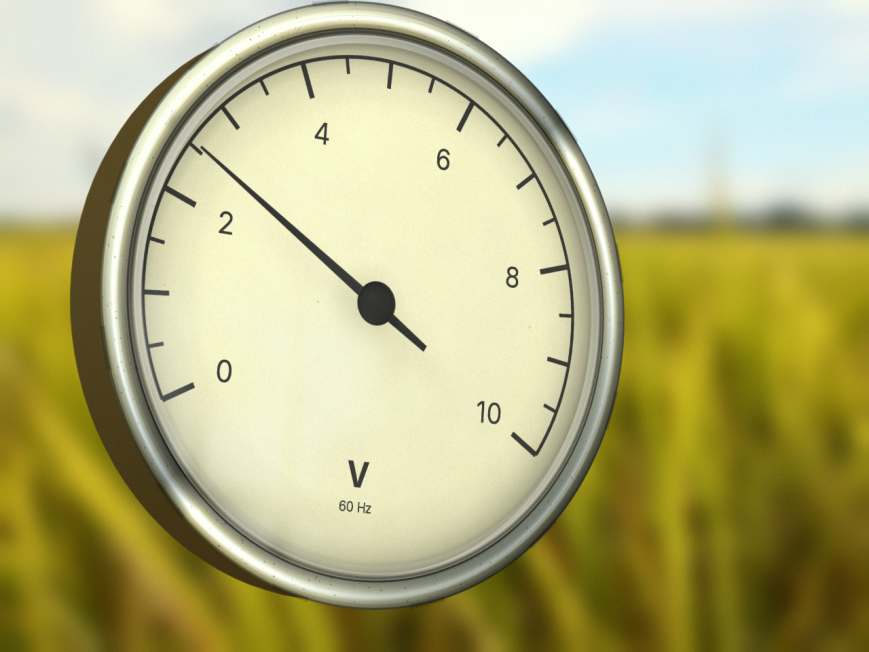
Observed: value=2.5 unit=V
